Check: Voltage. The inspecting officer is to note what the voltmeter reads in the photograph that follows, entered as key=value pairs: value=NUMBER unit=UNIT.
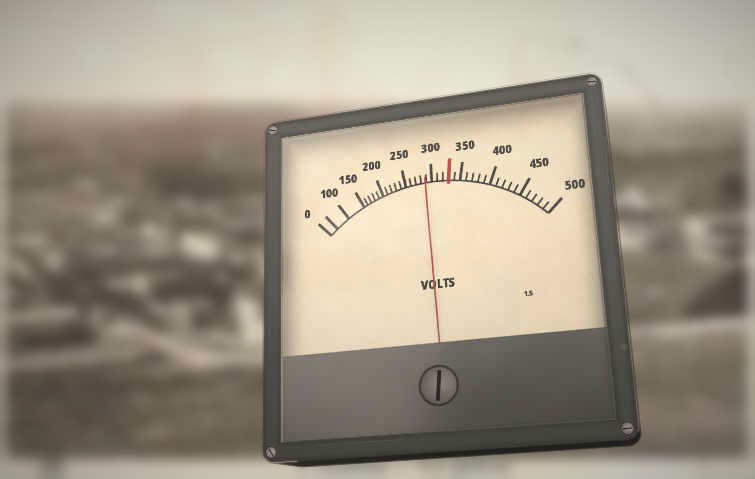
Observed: value=290 unit=V
